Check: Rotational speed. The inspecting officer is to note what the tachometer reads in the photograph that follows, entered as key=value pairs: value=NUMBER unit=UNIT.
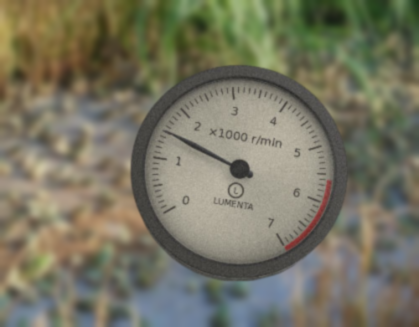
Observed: value=1500 unit=rpm
